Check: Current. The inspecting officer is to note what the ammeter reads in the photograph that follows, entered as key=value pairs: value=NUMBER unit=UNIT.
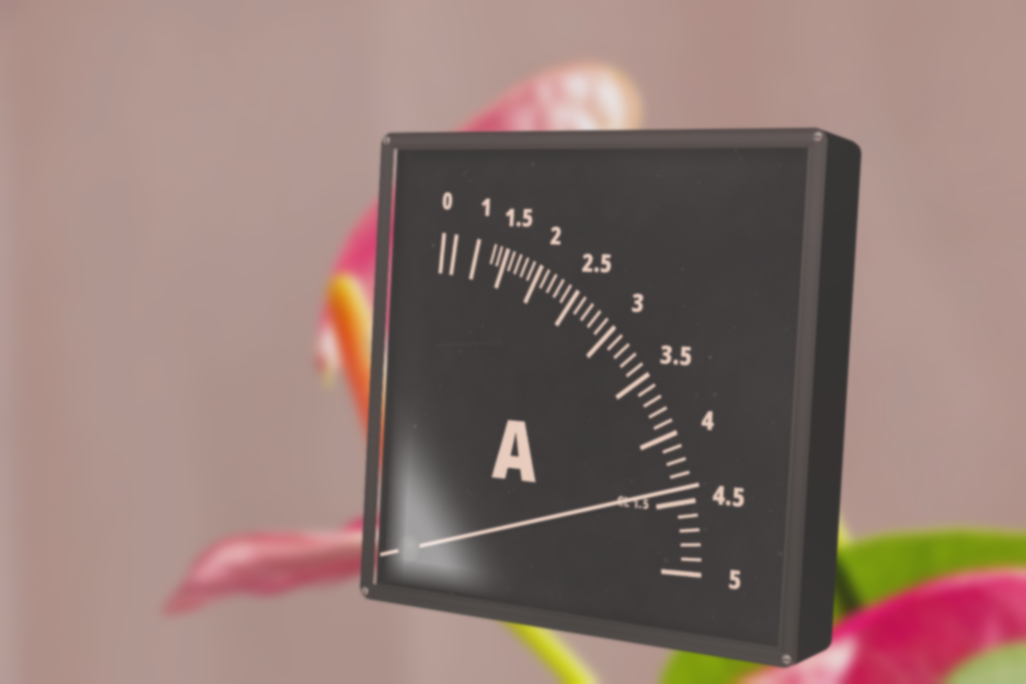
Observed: value=4.4 unit=A
